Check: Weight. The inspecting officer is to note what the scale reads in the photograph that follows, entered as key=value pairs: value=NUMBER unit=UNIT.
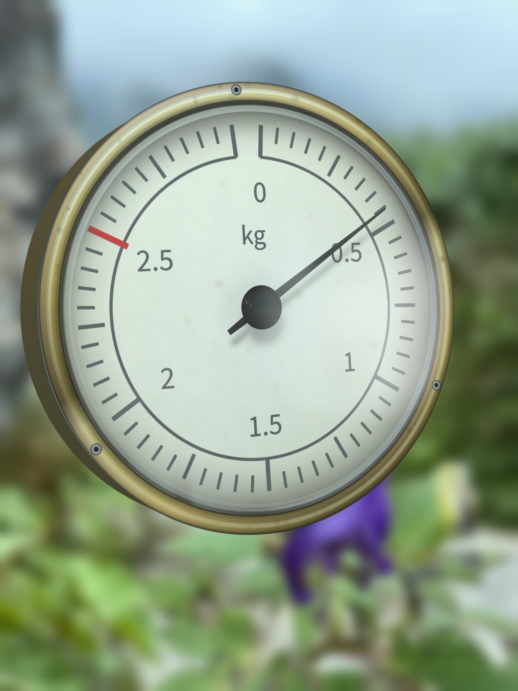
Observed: value=0.45 unit=kg
